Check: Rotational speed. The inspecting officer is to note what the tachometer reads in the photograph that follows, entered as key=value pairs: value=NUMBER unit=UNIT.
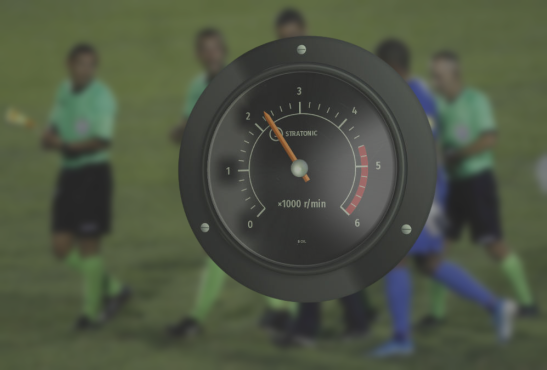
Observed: value=2300 unit=rpm
